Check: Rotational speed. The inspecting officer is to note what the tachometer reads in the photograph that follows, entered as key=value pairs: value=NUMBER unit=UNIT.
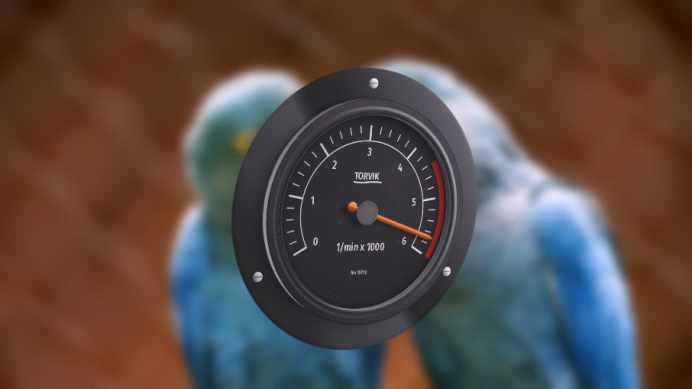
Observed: value=5700 unit=rpm
